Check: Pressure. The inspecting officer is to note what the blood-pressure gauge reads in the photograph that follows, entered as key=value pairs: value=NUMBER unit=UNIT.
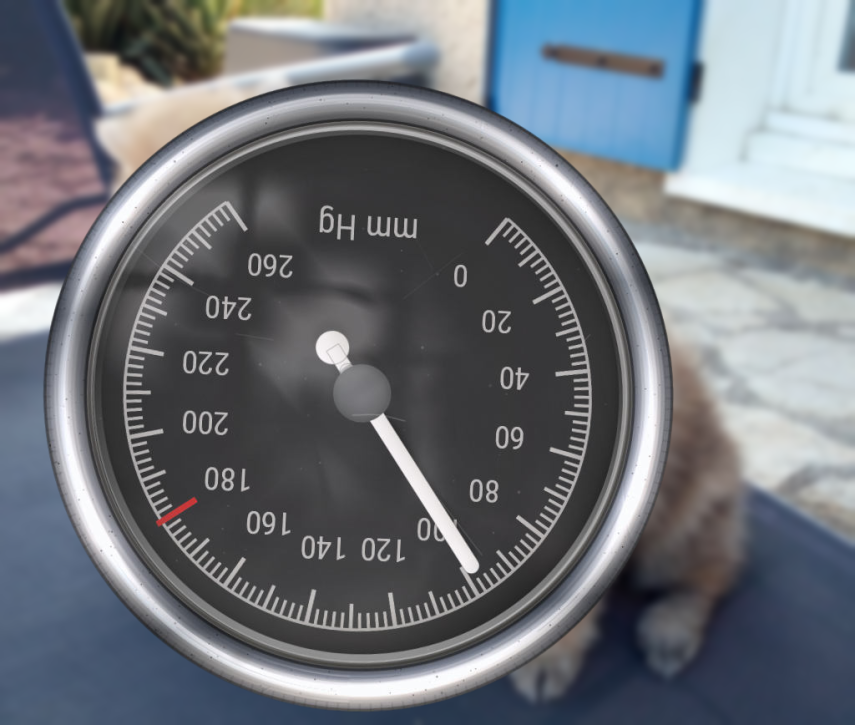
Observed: value=98 unit=mmHg
